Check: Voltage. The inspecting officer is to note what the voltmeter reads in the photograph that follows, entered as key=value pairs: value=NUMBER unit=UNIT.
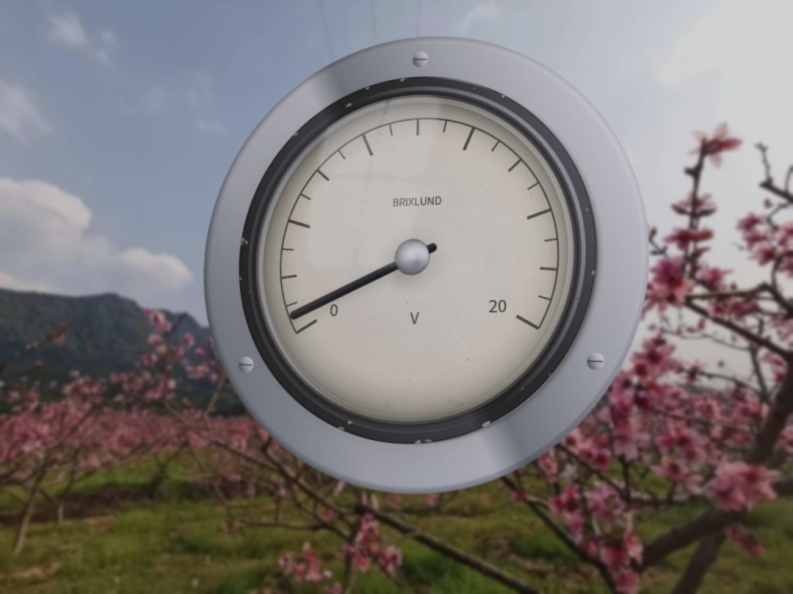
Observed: value=0.5 unit=V
